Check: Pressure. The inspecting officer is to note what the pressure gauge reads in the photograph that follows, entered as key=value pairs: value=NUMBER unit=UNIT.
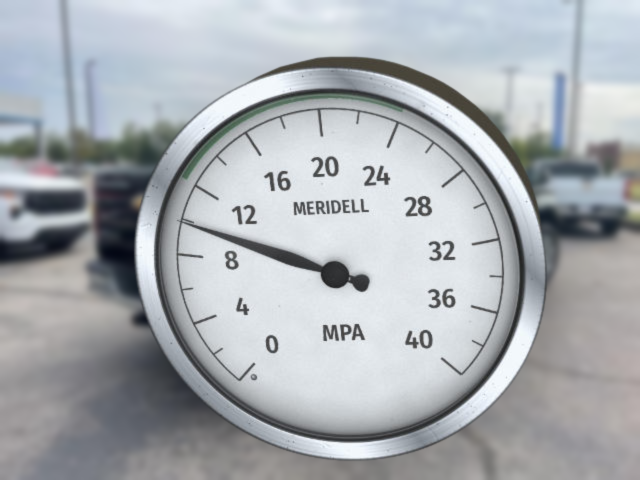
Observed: value=10 unit=MPa
